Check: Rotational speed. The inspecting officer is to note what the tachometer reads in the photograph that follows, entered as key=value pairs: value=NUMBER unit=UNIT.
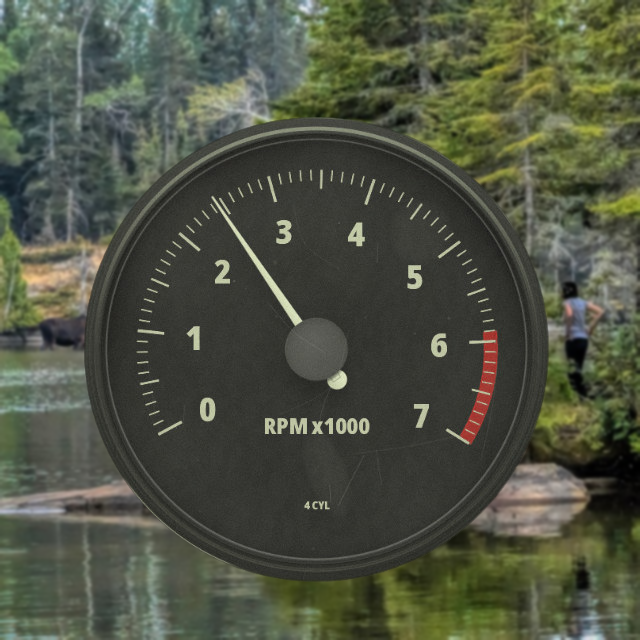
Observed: value=2450 unit=rpm
